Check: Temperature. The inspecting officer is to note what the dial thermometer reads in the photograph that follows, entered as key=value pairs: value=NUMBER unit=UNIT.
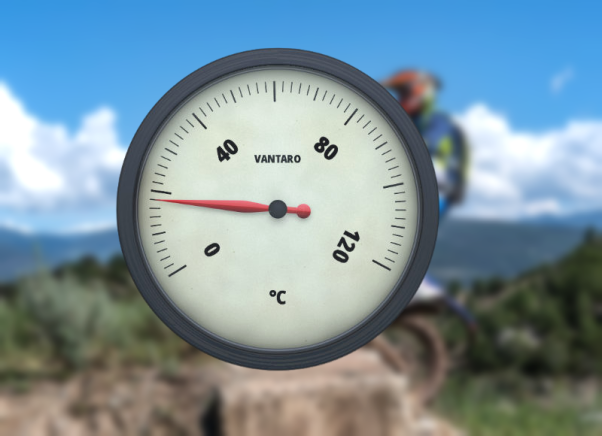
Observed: value=18 unit=°C
